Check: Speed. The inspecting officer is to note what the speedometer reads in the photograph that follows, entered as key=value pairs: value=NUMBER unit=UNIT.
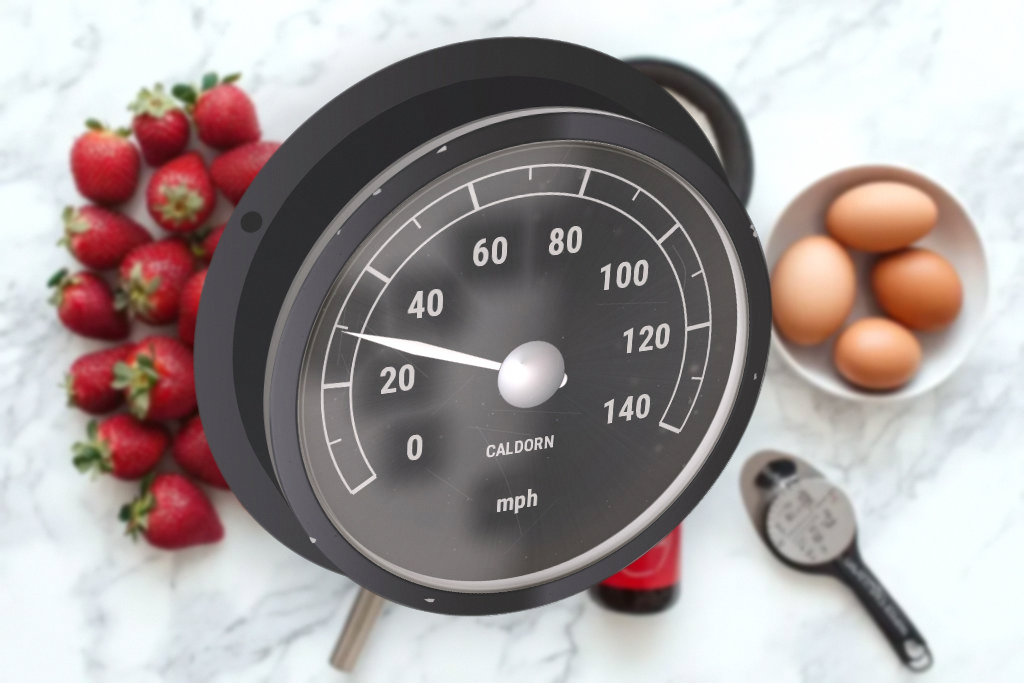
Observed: value=30 unit=mph
